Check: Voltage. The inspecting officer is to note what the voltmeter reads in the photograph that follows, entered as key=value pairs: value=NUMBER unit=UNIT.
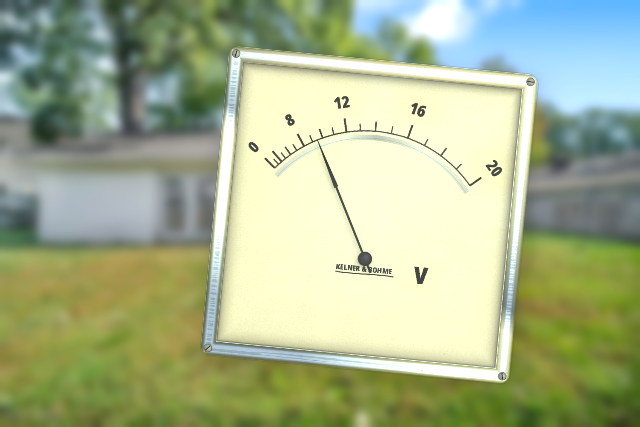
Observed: value=9.5 unit=V
